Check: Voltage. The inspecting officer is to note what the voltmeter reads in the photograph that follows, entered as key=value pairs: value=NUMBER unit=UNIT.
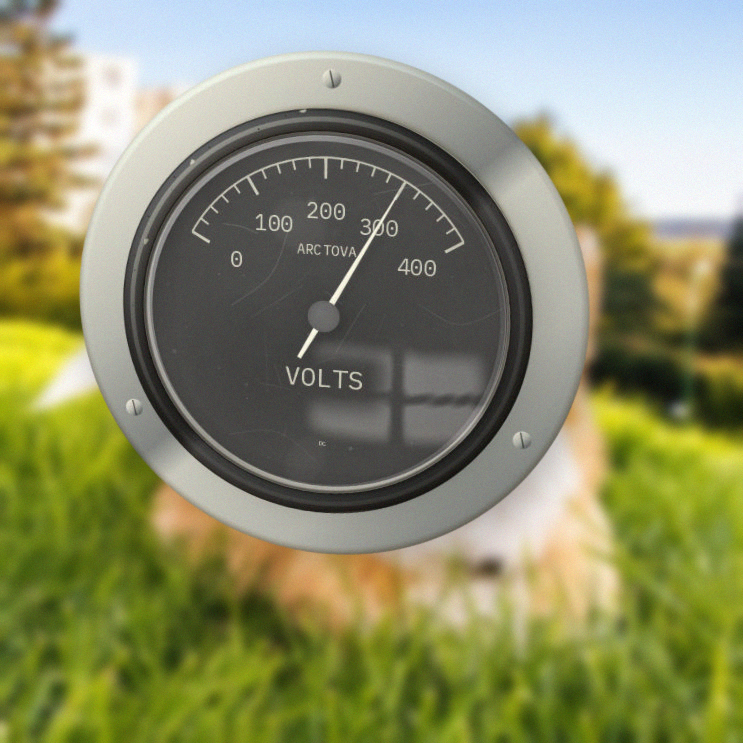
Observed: value=300 unit=V
